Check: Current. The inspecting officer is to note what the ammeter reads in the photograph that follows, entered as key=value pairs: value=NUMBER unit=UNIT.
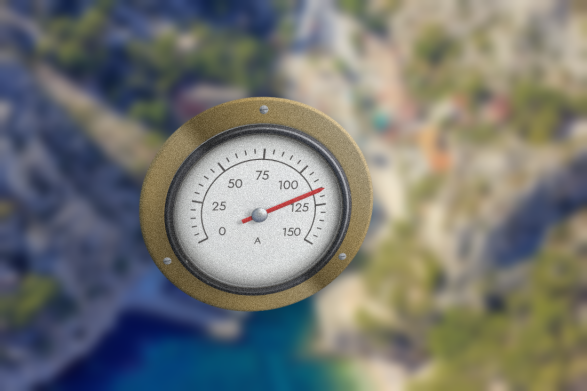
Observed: value=115 unit=A
